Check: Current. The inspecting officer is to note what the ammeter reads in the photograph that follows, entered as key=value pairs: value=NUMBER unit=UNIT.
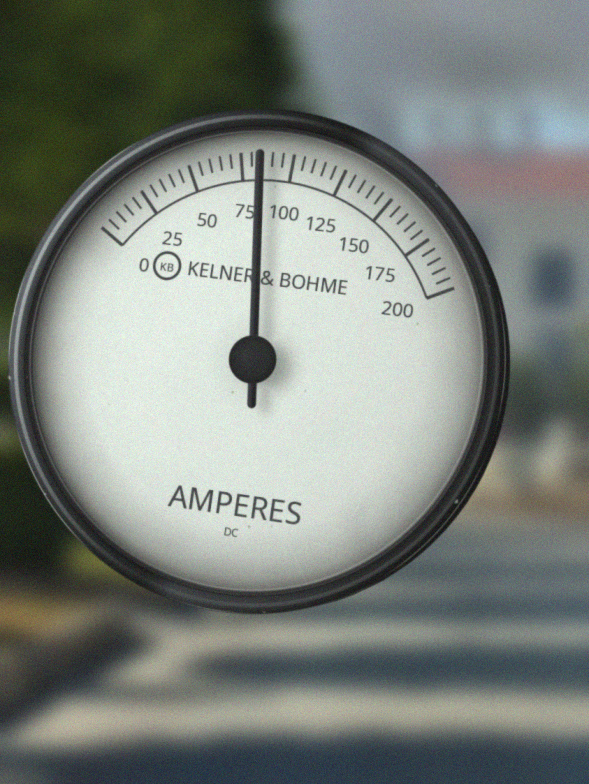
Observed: value=85 unit=A
